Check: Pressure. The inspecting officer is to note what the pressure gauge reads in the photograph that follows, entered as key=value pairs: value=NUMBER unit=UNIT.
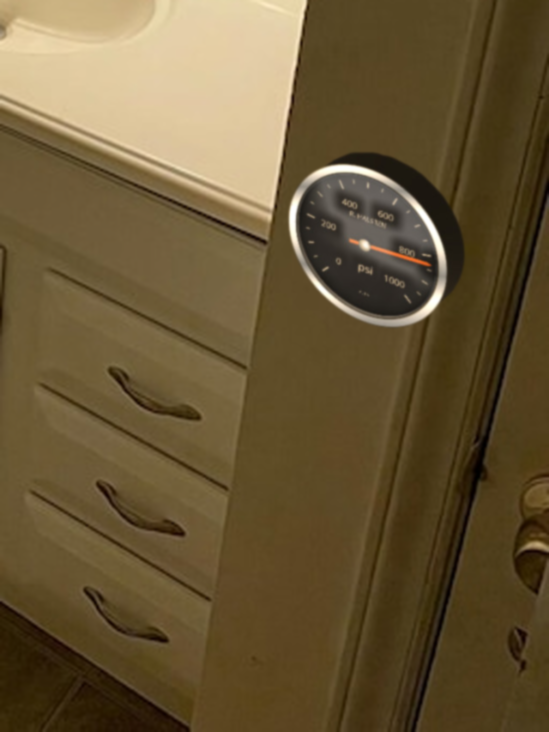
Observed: value=825 unit=psi
